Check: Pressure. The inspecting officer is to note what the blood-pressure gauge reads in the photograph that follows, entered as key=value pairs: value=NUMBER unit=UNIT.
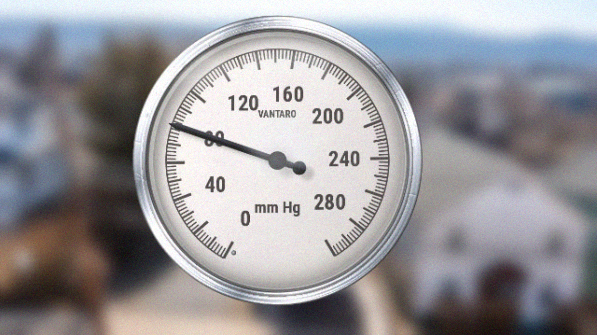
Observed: value=80 unit=mmHg
